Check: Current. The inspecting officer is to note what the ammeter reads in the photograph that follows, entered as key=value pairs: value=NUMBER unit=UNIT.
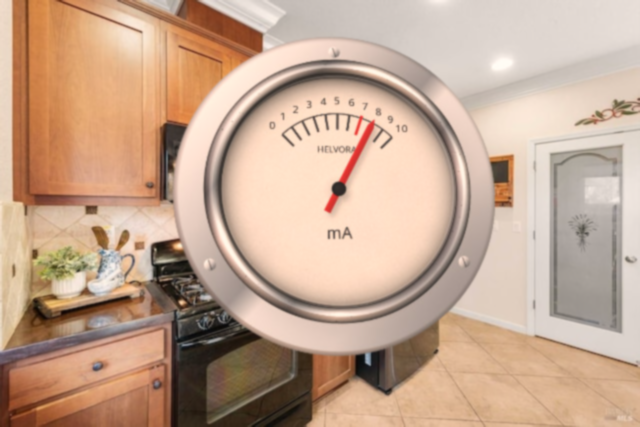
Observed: value=8 unit=mA
